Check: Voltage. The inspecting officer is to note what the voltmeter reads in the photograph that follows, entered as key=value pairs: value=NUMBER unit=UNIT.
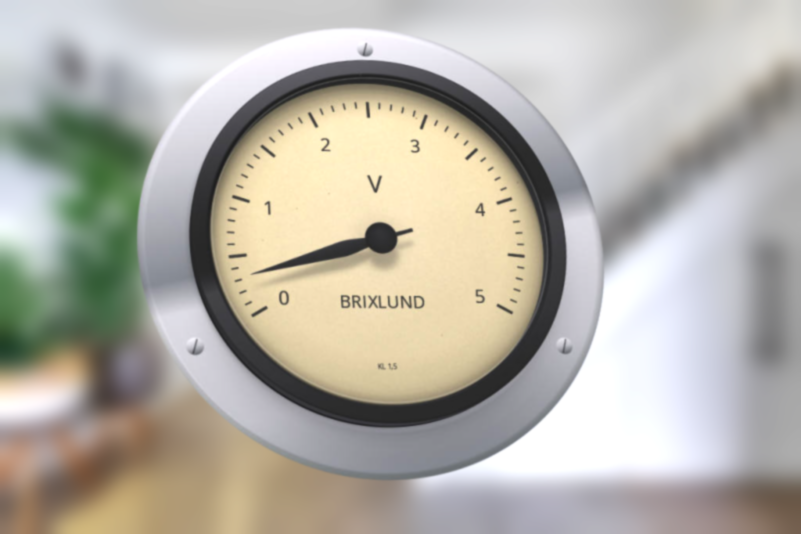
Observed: value=0.3 unit=V
